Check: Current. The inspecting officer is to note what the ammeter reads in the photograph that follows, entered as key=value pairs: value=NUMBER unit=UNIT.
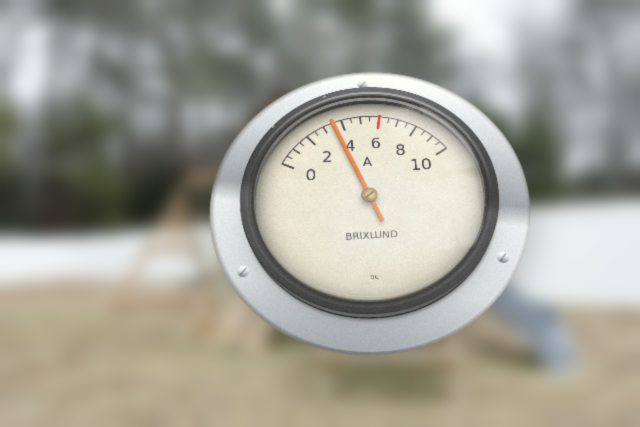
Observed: value=3.5 unit=A
